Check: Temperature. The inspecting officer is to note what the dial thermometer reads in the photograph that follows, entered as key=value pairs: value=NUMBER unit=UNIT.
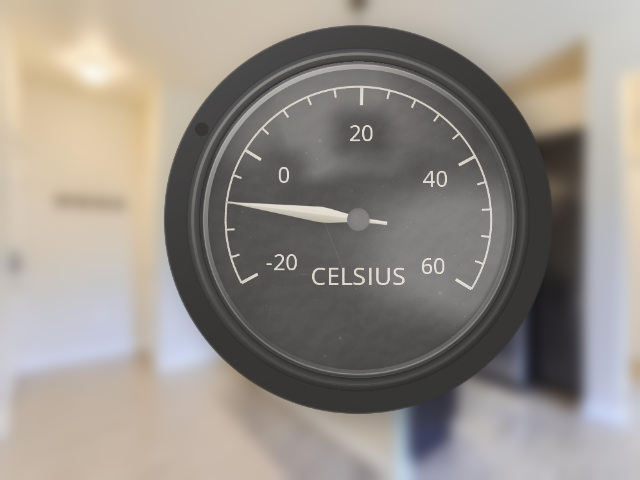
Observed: value=-8 unit=°C
